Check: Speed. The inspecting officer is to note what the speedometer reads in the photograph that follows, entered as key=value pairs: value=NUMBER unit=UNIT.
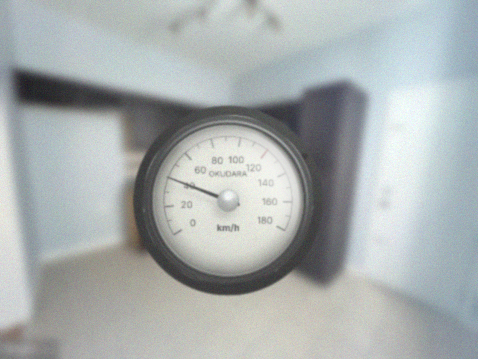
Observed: value=40 unit=km/h
